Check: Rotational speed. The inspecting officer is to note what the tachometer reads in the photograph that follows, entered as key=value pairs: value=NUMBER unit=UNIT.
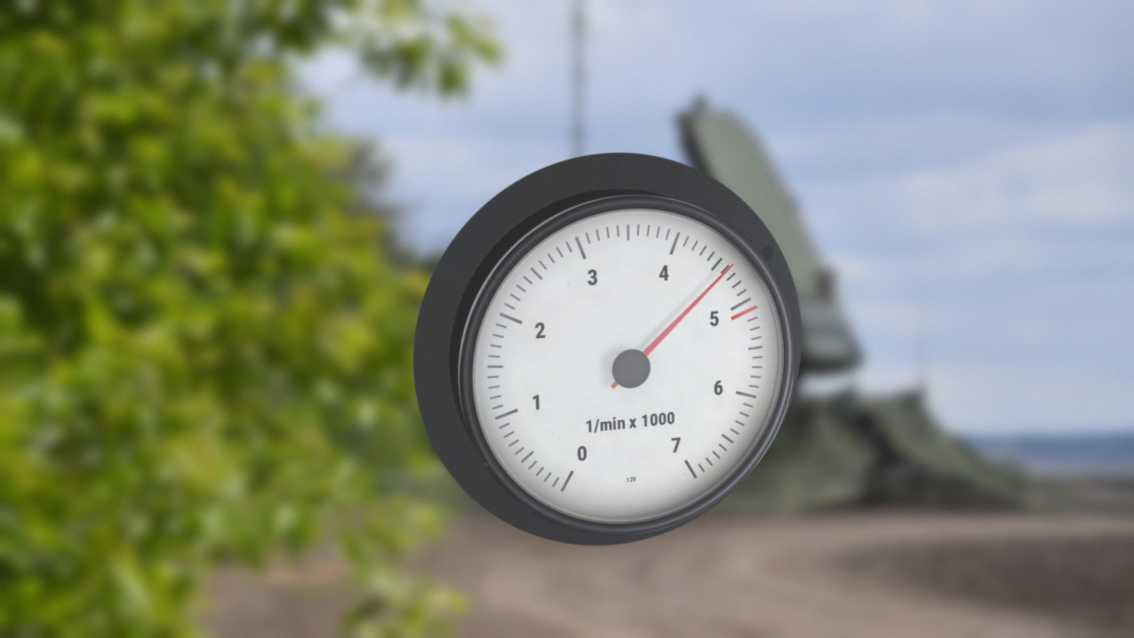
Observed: value=4600 unit=rpm
